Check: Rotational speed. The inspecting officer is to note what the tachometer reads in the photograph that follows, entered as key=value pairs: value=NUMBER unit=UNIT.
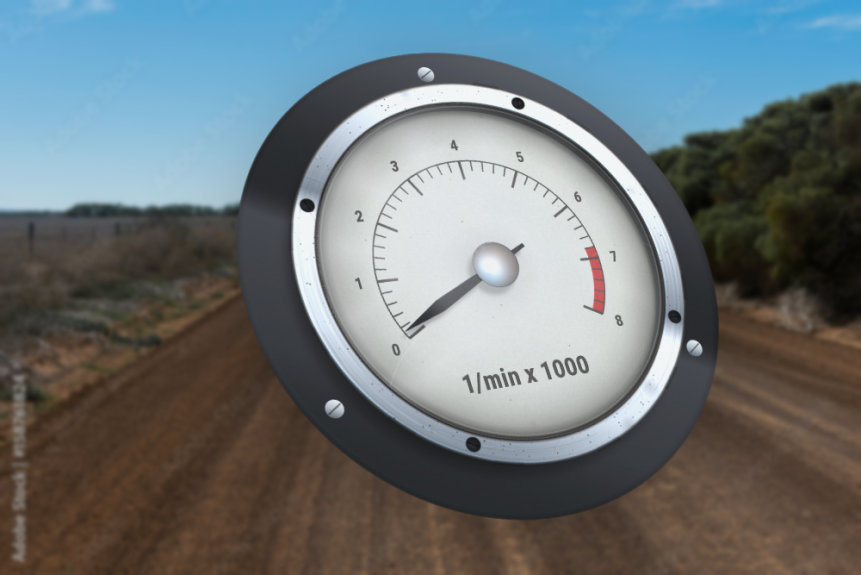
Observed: value=100 unit=rpm
